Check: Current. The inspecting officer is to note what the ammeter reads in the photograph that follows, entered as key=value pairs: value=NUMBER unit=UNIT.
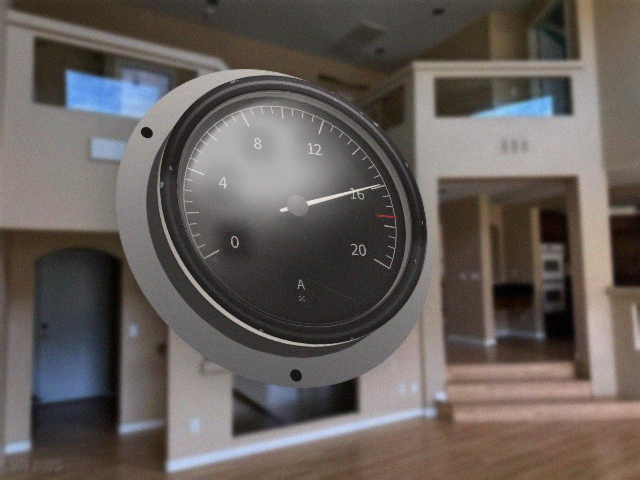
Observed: value=16 unit=A
